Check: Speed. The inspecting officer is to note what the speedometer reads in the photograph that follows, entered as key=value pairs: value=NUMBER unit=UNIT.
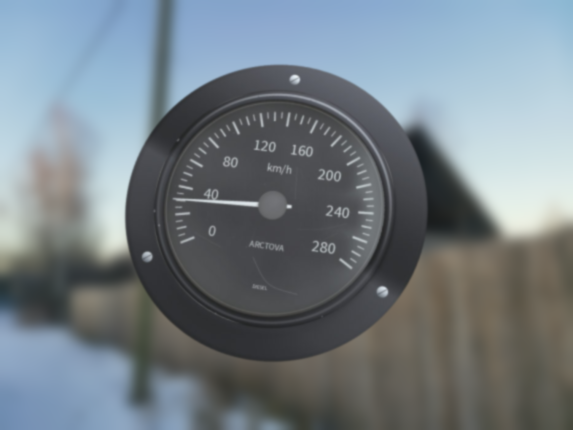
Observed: value=30 unit=km/h
